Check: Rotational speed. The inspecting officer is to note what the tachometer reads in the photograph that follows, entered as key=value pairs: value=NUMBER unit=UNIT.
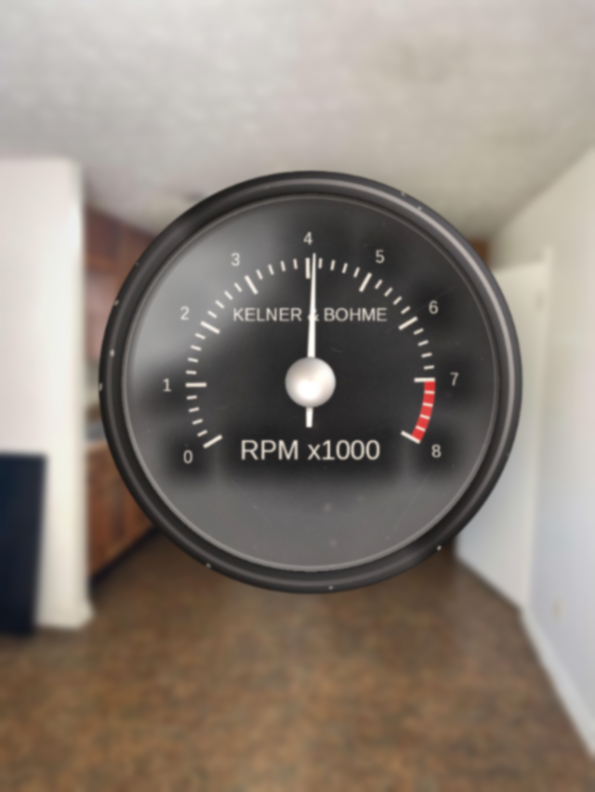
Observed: value=4100 unit=rpm
